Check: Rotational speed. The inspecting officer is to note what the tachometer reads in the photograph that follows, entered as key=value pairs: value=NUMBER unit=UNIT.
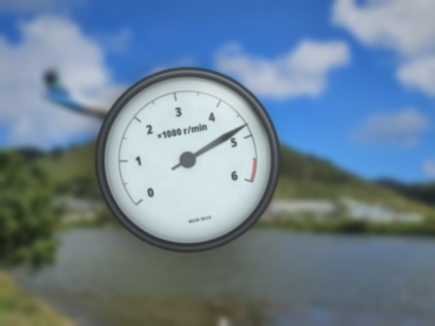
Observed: value=4750 unit=rpm
